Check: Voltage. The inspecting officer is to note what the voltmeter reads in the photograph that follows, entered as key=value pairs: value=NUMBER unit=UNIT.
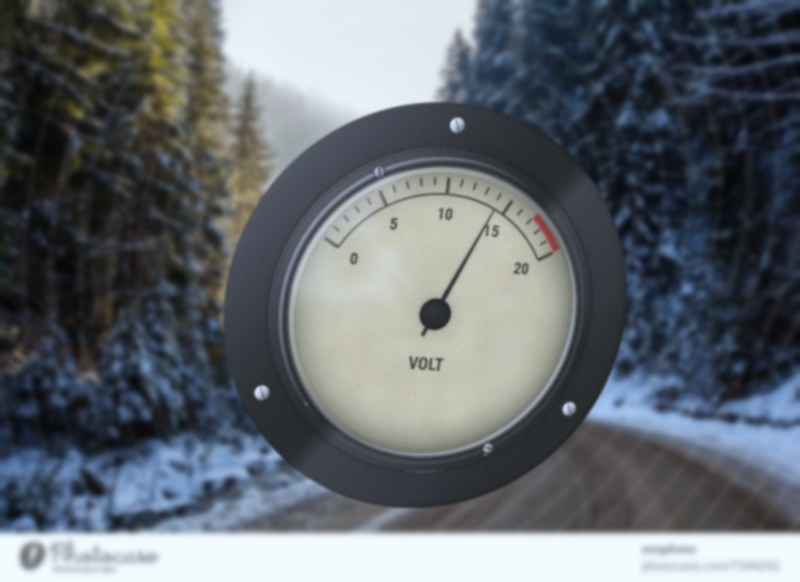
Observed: value=14 unit=V
